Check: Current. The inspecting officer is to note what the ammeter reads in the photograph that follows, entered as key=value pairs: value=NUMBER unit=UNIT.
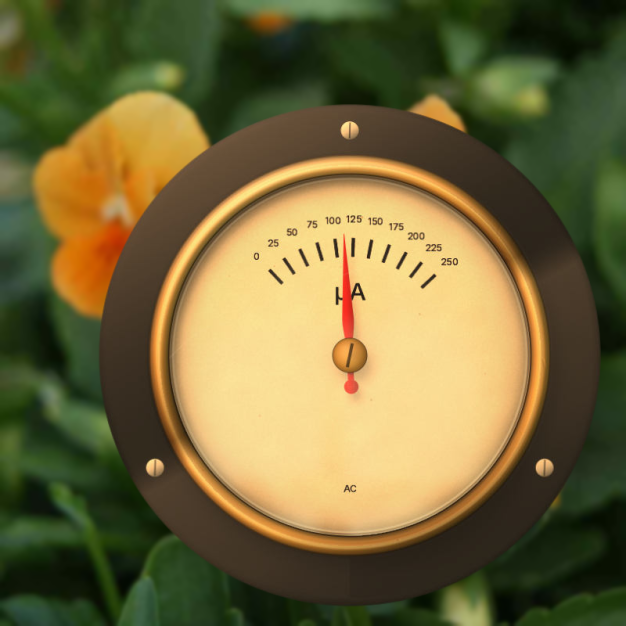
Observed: value=112.5 unit=µA
